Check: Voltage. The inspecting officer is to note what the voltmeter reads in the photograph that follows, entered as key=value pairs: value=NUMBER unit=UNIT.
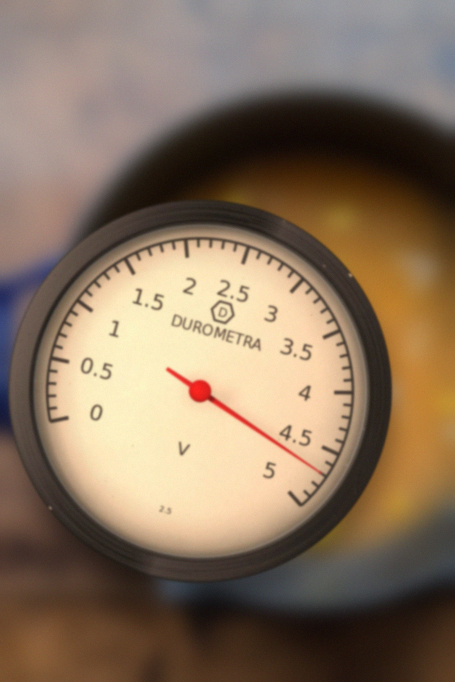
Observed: value=4.7 unit=V
